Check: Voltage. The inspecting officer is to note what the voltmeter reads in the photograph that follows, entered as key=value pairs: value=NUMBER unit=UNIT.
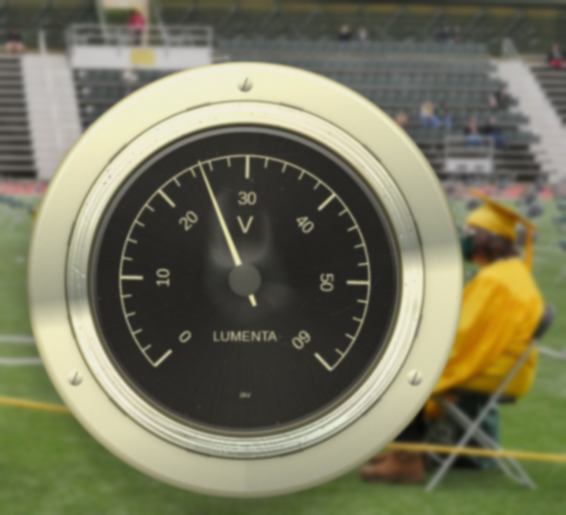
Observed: value=25 unit=V
